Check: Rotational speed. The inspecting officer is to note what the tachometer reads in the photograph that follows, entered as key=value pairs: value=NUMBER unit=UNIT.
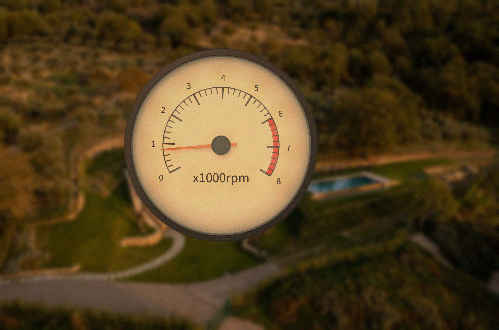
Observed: value=800 unit=rpm
